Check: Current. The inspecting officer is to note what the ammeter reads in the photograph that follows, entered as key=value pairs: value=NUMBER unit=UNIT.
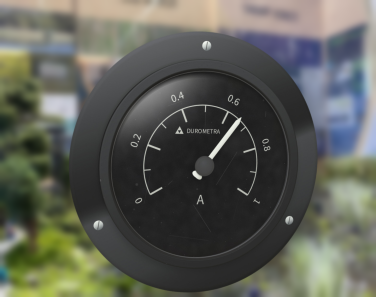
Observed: value=0.65 unit=A
